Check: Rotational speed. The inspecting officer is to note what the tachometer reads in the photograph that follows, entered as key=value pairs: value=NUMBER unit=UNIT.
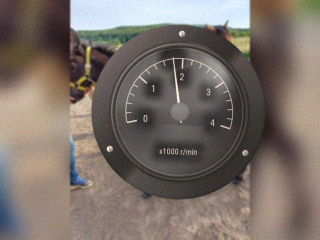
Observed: value=1800 unit=rpm
